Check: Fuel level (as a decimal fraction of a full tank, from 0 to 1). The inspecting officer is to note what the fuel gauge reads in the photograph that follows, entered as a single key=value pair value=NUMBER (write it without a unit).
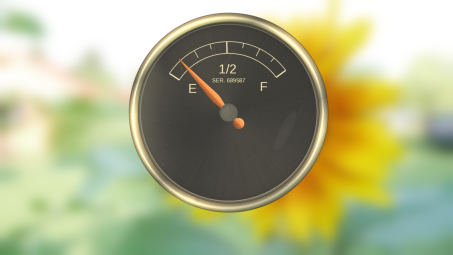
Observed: value=0.125
